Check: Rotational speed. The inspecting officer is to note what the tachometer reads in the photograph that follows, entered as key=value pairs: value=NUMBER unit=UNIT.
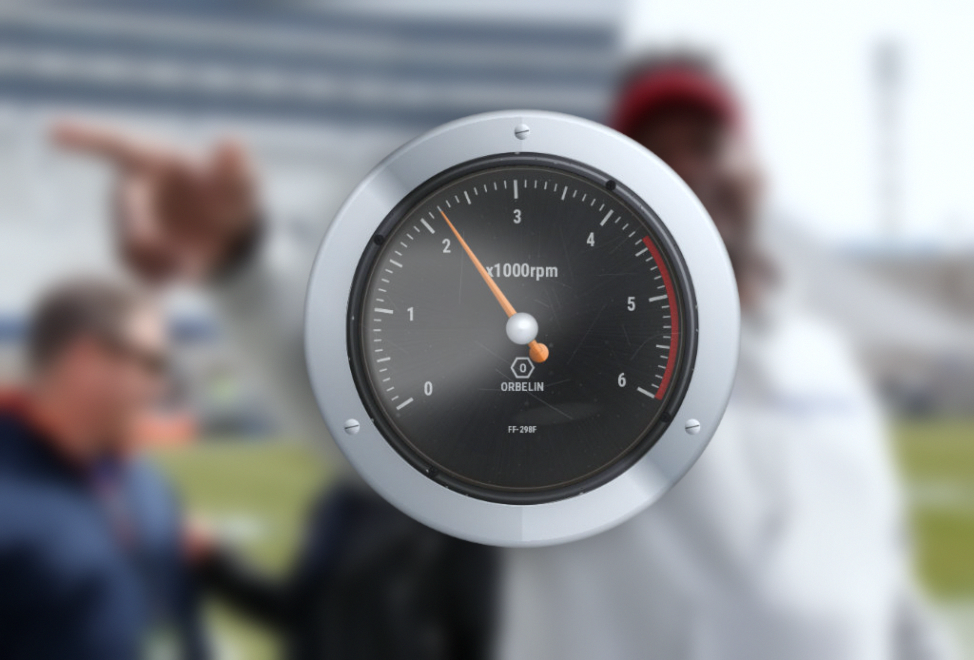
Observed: value=2200 unit=rpm
